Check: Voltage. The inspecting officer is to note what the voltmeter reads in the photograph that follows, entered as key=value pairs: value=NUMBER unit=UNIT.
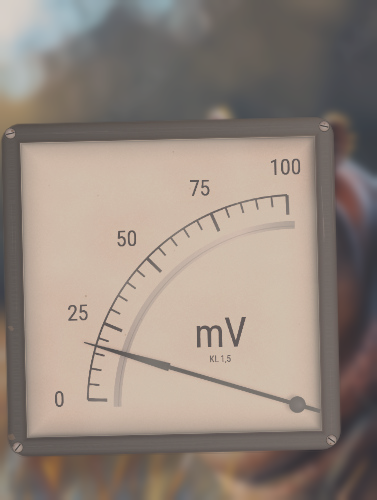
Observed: value=17.5 unit=mV
